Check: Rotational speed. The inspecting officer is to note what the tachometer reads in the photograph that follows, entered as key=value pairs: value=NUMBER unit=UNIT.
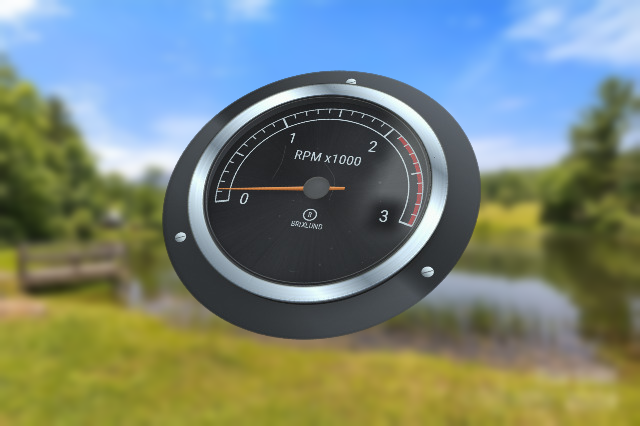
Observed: value=100 unit=rpm
